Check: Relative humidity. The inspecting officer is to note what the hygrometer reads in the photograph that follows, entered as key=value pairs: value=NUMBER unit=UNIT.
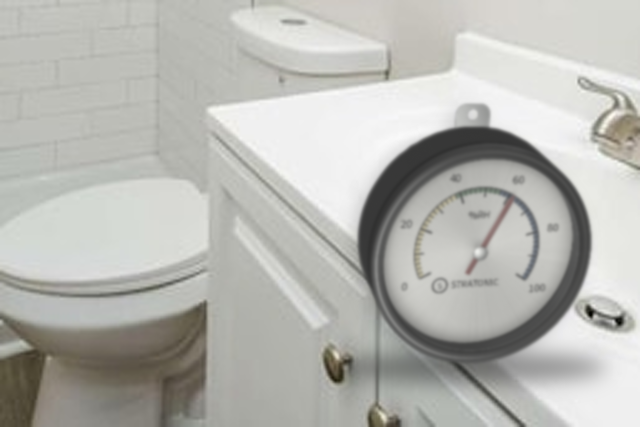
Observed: value=60 unit=%
